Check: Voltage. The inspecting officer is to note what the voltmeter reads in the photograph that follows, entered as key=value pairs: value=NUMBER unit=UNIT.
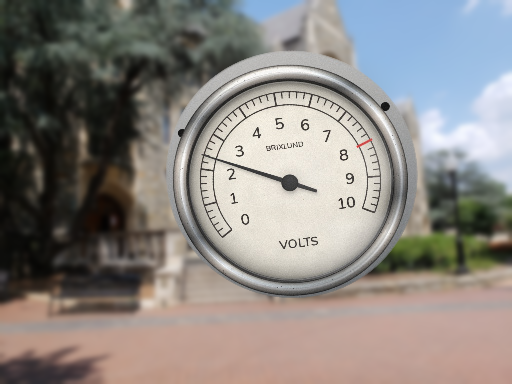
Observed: value=2.4 unit=V
